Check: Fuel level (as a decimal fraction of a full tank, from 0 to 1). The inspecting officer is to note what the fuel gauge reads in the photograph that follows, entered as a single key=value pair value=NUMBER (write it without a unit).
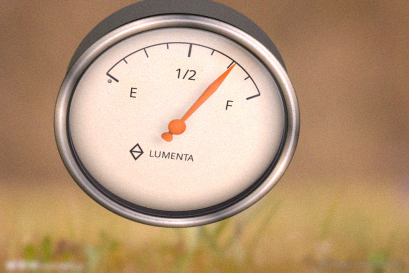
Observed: value=0.75
